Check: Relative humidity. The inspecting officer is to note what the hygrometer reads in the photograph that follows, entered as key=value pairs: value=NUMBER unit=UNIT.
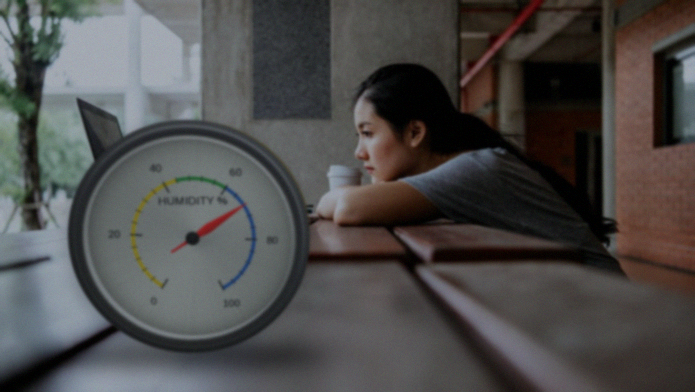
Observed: value=68 unit=%
